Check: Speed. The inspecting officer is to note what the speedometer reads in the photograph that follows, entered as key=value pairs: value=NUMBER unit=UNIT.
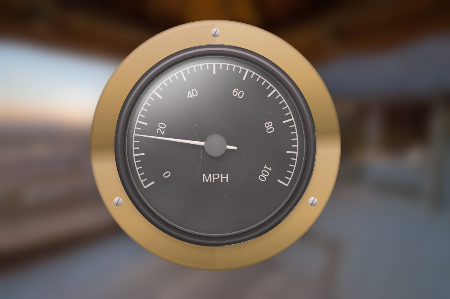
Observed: value=16 unit=mph
